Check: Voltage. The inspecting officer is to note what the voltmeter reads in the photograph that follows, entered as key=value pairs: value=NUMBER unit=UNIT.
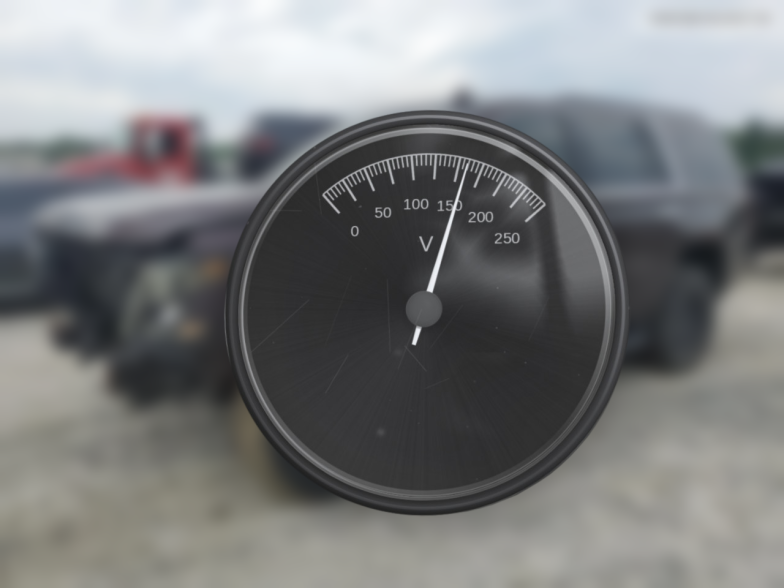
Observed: value=160 unit=V
